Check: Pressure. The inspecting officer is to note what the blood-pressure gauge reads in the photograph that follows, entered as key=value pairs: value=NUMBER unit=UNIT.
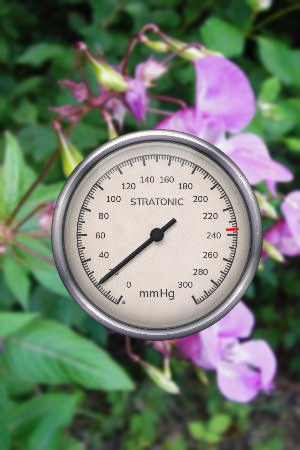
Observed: value=20 unit=mmHg
